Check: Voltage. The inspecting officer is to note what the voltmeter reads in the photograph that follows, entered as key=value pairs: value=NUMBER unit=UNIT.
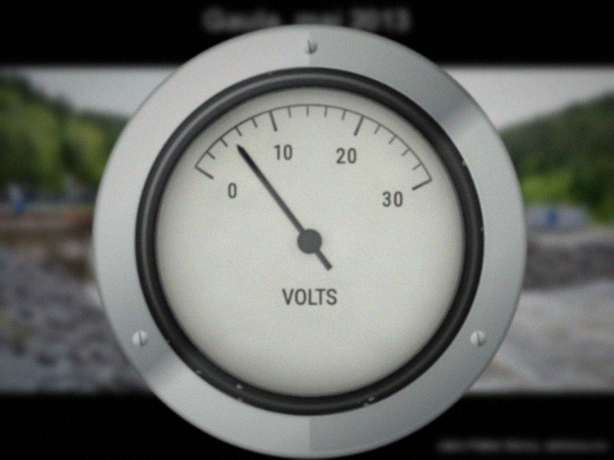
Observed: value=5 unit=V
